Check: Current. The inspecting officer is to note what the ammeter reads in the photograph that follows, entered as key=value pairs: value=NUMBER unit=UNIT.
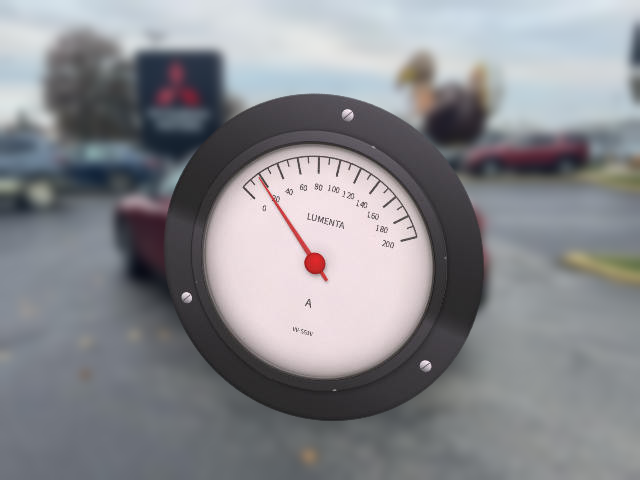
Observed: value=20 unit=A
